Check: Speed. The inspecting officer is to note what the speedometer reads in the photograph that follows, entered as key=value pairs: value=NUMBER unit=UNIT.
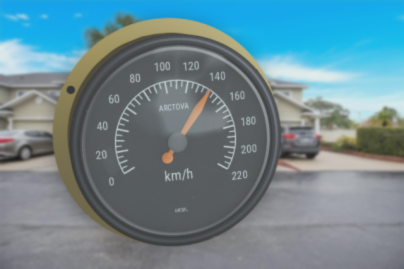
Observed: value=140 unit=km/h
